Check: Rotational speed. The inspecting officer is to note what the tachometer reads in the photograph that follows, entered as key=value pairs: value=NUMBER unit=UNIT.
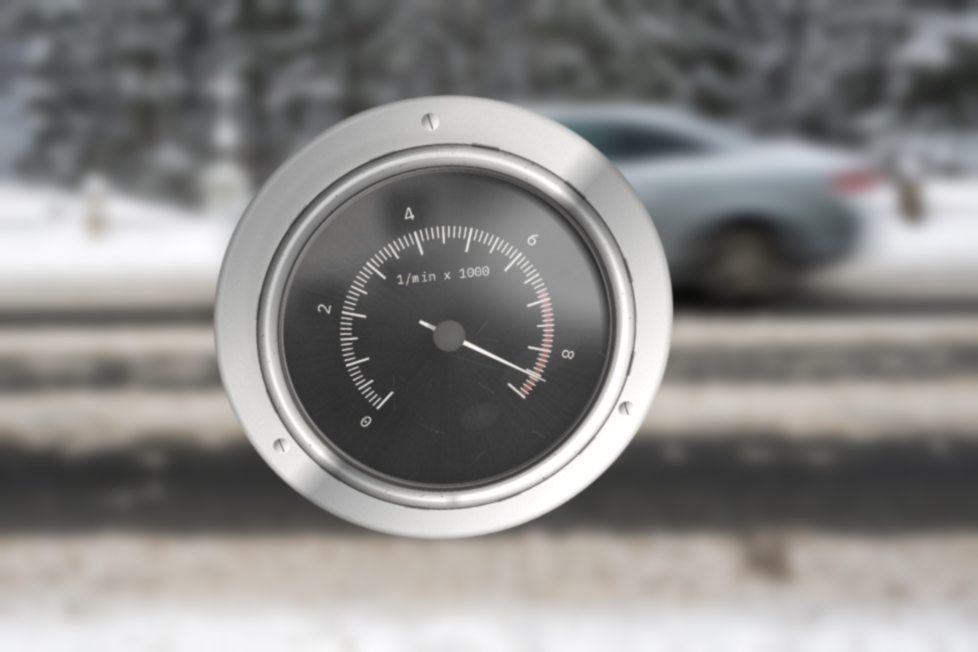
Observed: value=8500 unit=rpm
